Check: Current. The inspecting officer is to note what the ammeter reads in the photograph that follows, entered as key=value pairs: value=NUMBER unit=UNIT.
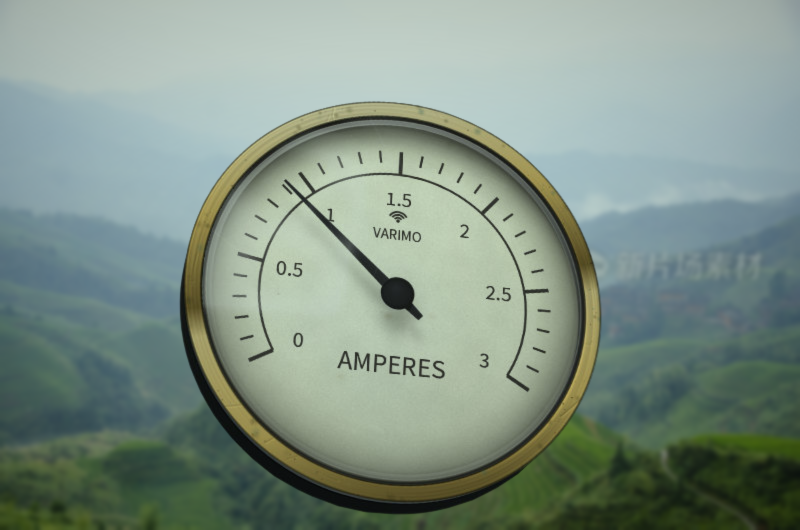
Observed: value=0.9 unit=A
